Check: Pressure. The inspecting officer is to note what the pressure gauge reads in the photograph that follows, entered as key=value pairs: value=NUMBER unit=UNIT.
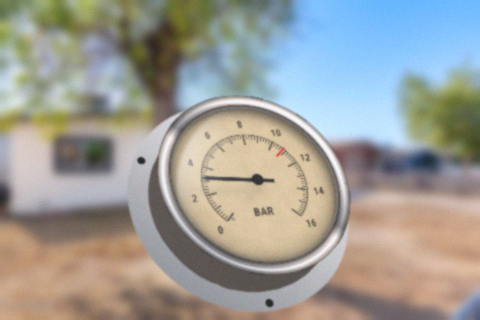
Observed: value=3 unit=bar
